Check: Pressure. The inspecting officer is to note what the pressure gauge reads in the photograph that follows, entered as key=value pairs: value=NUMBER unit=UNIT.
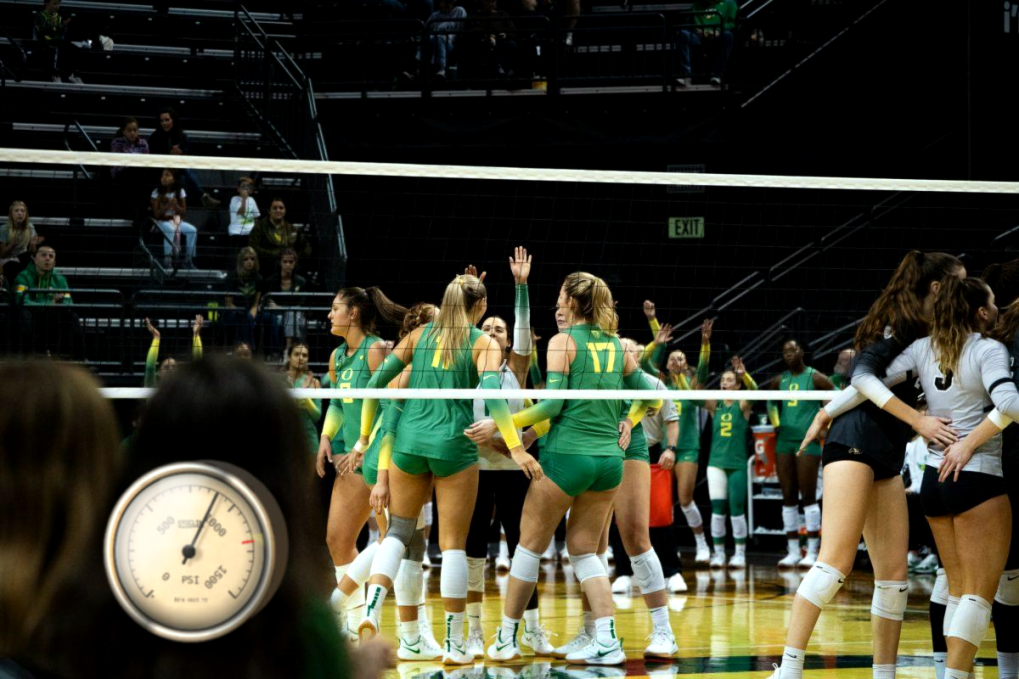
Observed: value=900 unit=psi
